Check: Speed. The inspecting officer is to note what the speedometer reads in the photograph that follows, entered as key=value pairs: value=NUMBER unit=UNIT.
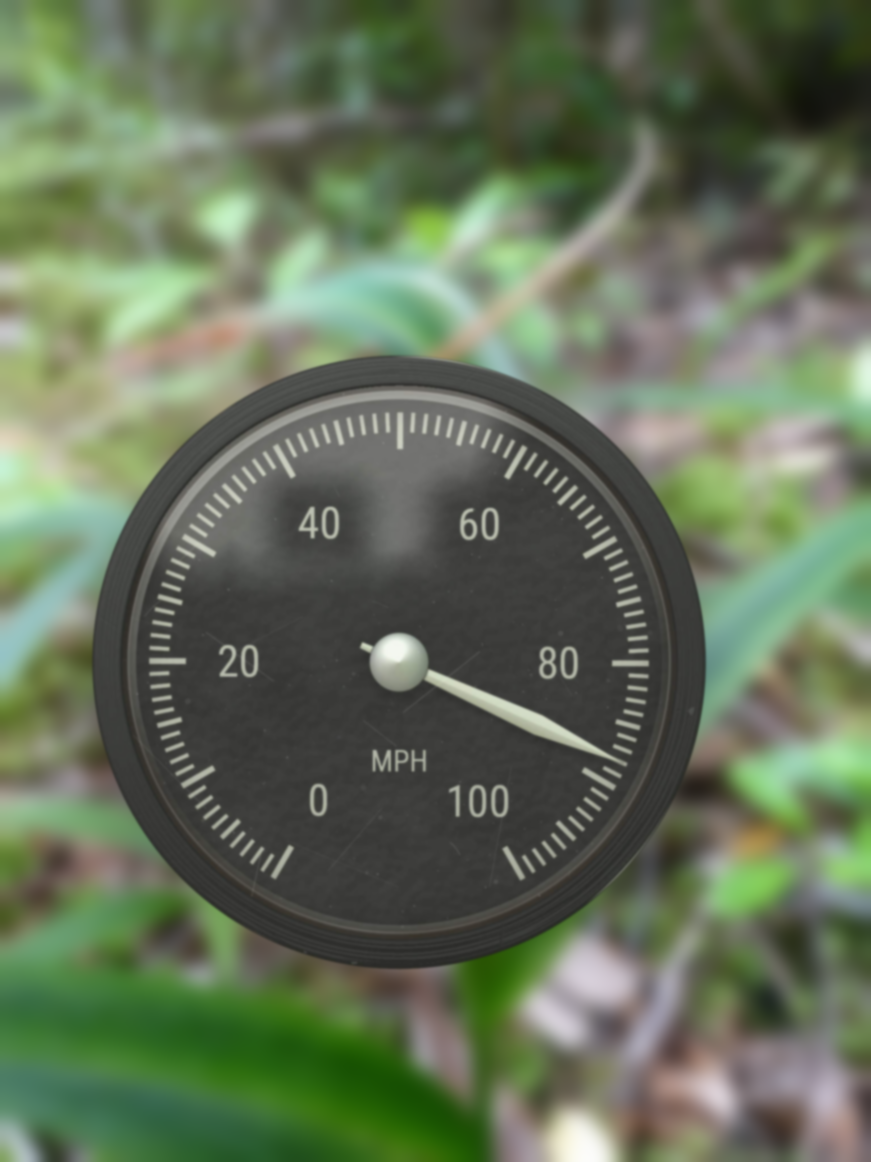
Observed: value=88 unit=mph
